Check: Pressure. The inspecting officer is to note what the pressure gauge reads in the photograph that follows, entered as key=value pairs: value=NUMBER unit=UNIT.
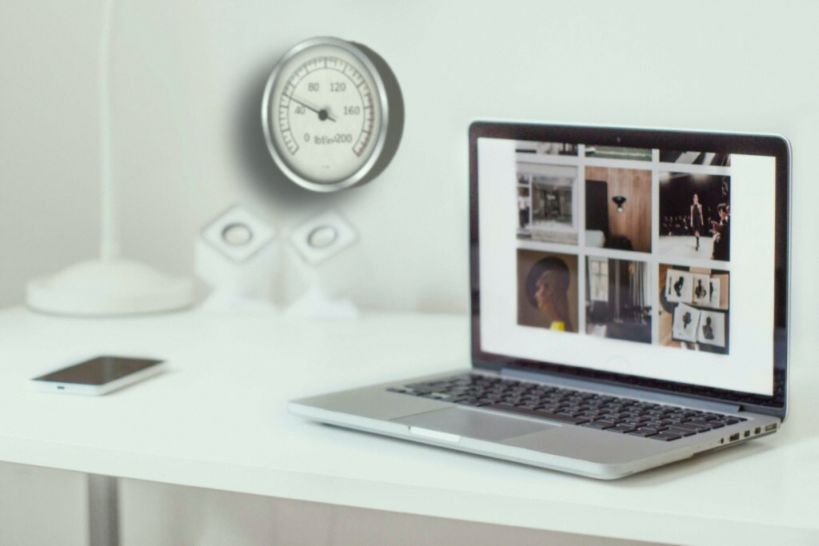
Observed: value=50 unit=psi
